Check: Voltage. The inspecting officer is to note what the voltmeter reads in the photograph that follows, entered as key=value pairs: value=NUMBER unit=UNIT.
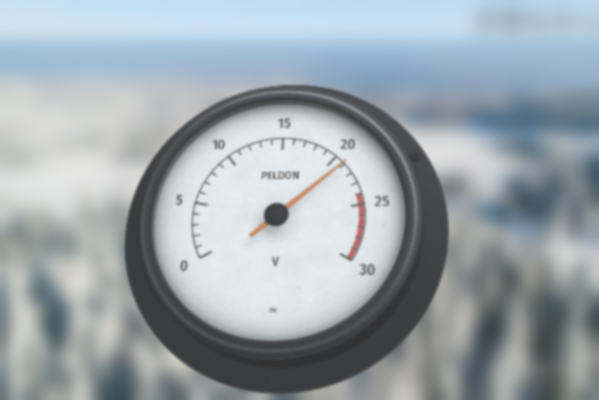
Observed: value=21 unit=V
